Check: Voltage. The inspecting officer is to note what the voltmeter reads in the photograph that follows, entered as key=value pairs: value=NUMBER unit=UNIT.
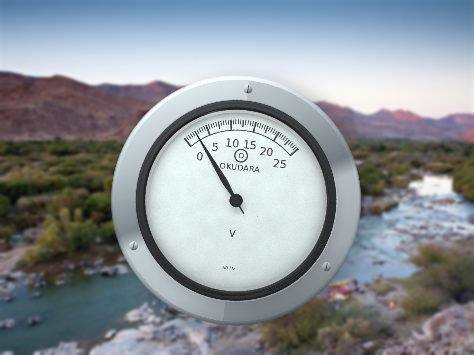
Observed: value=2.5 unit=V
